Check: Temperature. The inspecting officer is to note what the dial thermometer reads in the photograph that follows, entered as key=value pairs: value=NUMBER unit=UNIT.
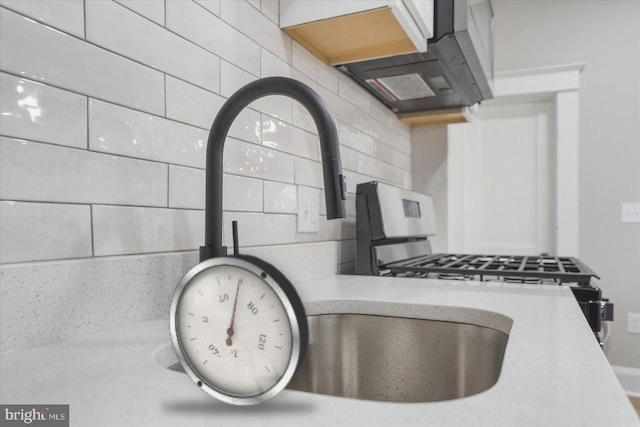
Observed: value=60 unit=°F
